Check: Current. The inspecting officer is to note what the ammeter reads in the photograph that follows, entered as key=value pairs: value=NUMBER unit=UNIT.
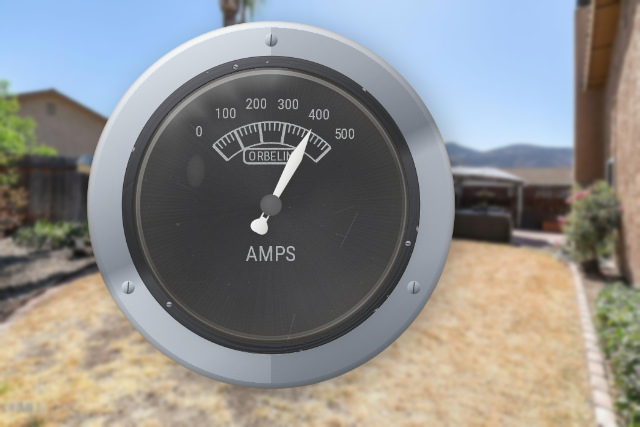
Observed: value=400 unit=A
